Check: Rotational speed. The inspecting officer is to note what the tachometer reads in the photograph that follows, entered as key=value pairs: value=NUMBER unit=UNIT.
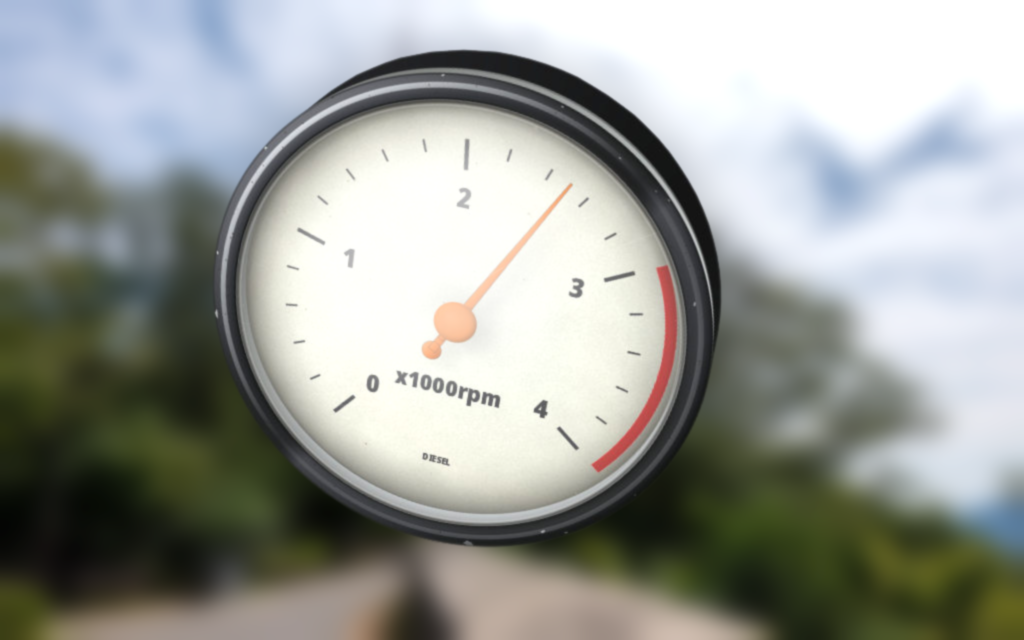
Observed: value=2500 unit=rpm
